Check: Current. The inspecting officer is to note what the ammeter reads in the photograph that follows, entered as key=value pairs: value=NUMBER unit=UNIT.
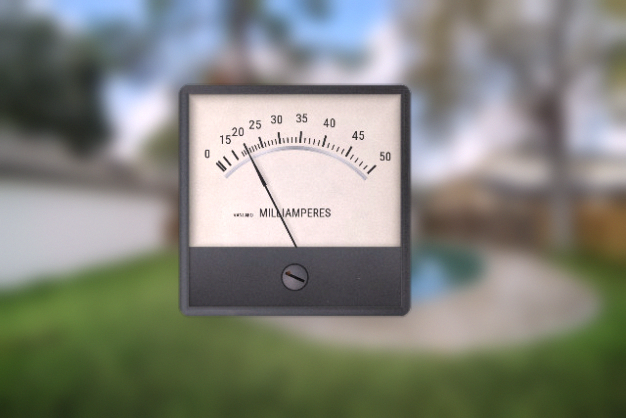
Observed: value=20 unit=mA
